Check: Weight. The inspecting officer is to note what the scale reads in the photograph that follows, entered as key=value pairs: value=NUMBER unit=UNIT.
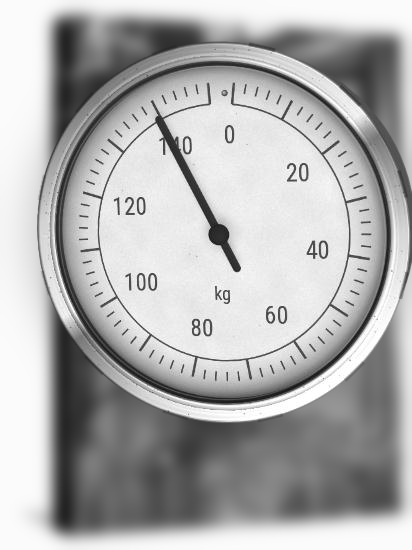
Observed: value=140 unit=kg
